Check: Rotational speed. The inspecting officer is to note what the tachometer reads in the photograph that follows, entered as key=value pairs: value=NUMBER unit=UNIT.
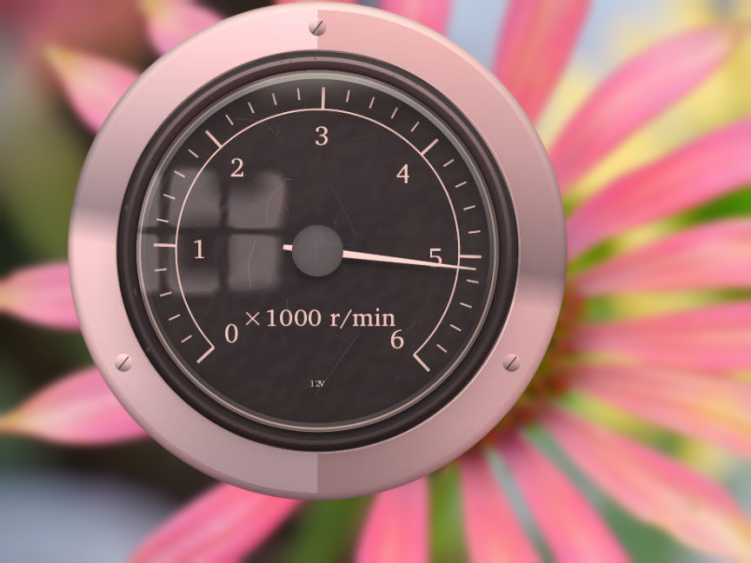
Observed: value=5100 unit=rpm
